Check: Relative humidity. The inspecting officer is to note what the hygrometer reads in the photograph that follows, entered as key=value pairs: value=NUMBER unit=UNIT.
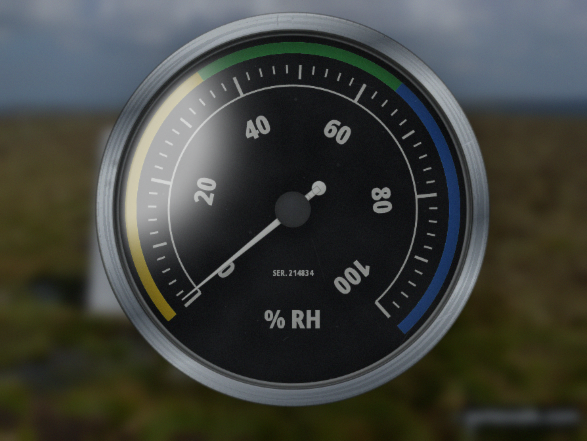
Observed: value=1 unit=%
